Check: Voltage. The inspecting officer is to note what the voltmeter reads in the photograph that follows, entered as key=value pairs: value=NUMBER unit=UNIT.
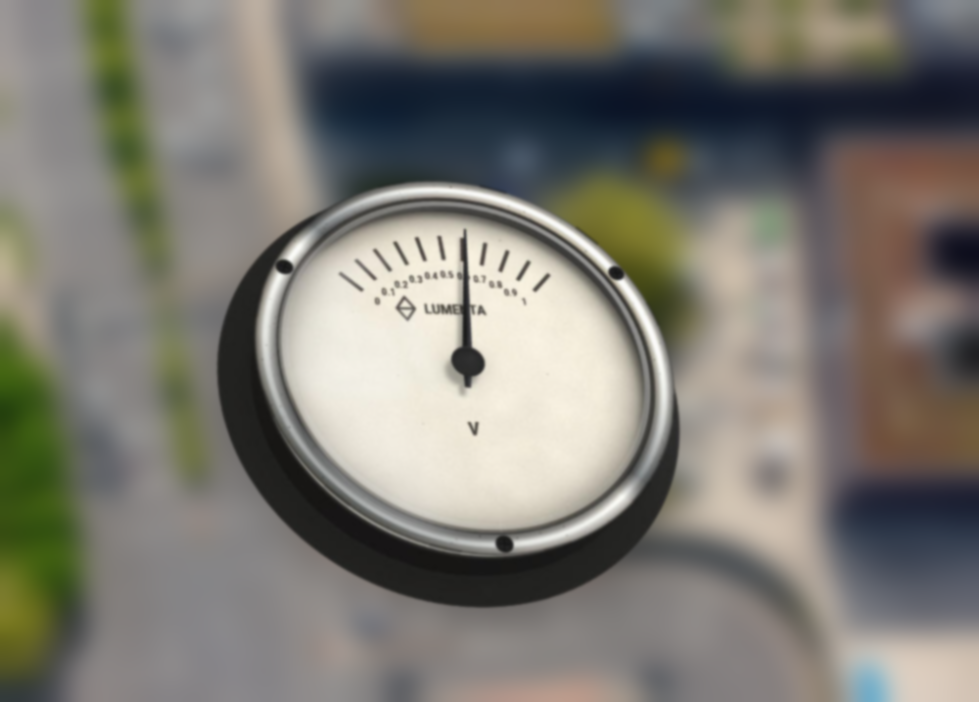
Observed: value=0.6 unit=V
